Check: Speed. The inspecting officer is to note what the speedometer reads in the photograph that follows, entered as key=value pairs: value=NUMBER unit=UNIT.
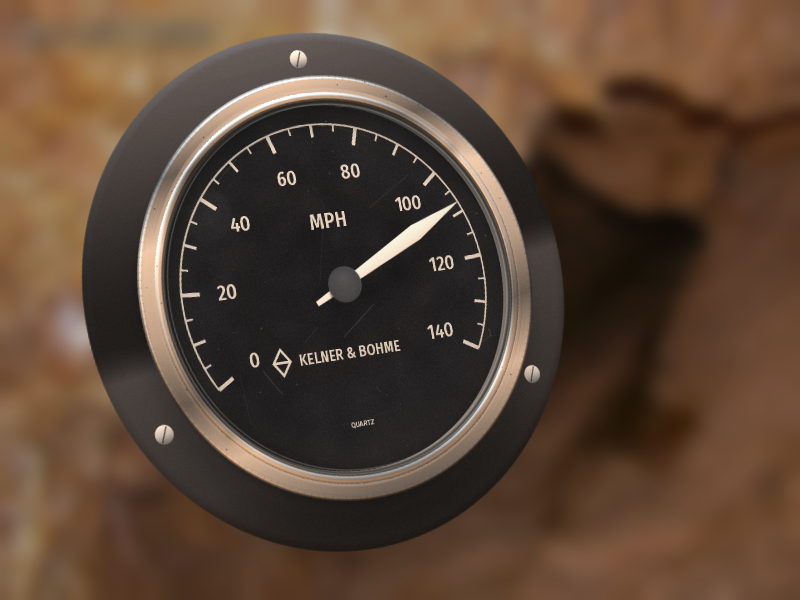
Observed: value=107.5 unit=mph
